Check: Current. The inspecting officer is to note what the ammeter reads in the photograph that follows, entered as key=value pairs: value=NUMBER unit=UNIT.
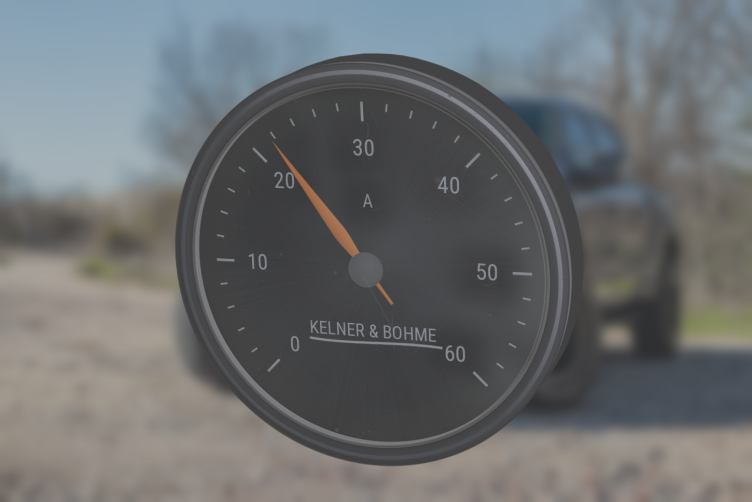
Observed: value=22 unit=A
